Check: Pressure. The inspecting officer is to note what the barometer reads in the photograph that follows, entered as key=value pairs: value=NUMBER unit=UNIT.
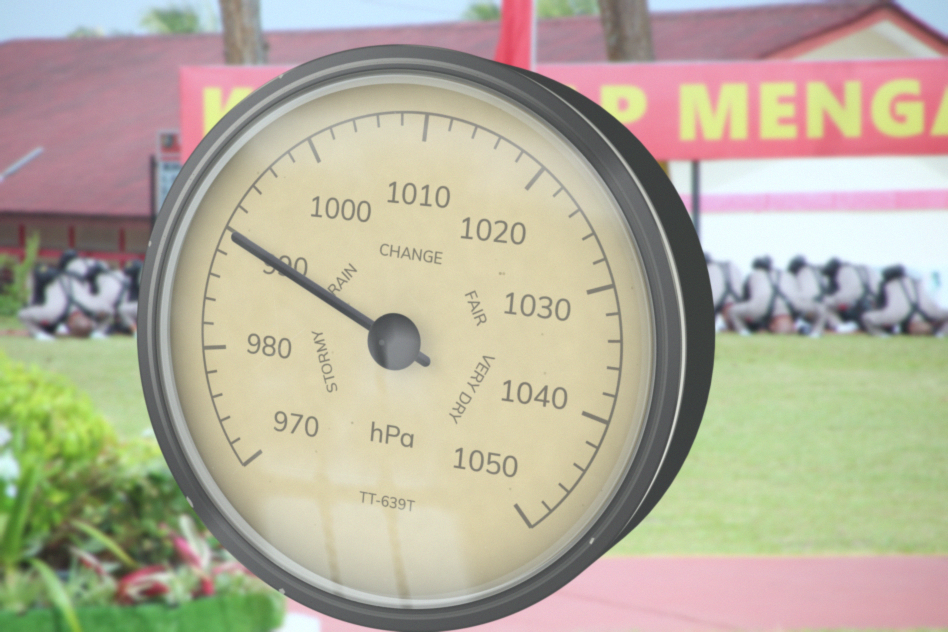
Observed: value=990 unit=hPa
